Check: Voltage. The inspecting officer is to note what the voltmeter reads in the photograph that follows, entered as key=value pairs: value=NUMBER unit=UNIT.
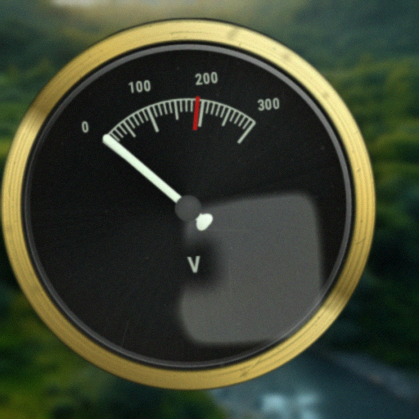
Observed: value=10 unit=V
